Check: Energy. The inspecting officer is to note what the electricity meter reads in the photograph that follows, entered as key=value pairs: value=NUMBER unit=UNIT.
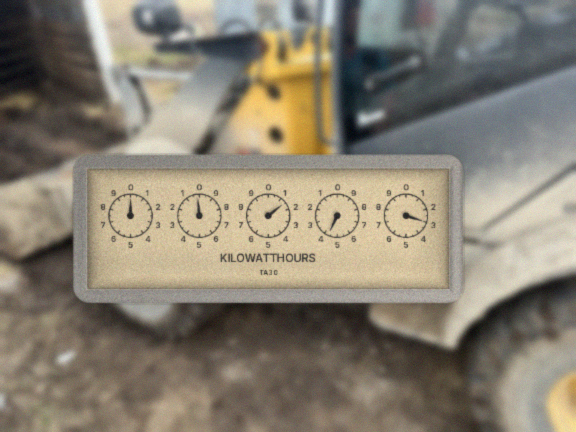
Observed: value=143 unit=kWh
